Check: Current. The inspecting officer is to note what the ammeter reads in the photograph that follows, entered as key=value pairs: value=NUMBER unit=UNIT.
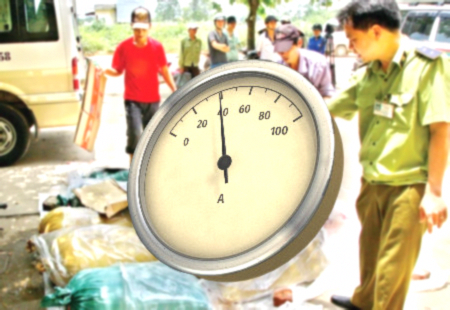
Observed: value=40 unit=A
